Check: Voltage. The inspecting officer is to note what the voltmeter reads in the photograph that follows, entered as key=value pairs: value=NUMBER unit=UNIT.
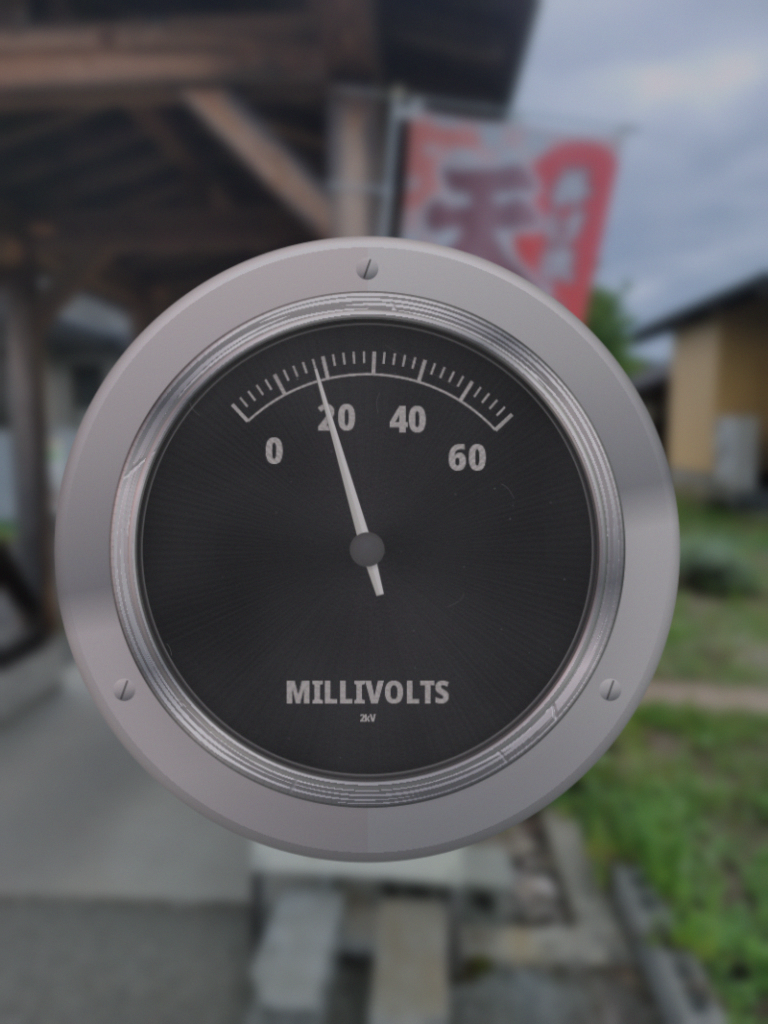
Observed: value=18 unit=mV
